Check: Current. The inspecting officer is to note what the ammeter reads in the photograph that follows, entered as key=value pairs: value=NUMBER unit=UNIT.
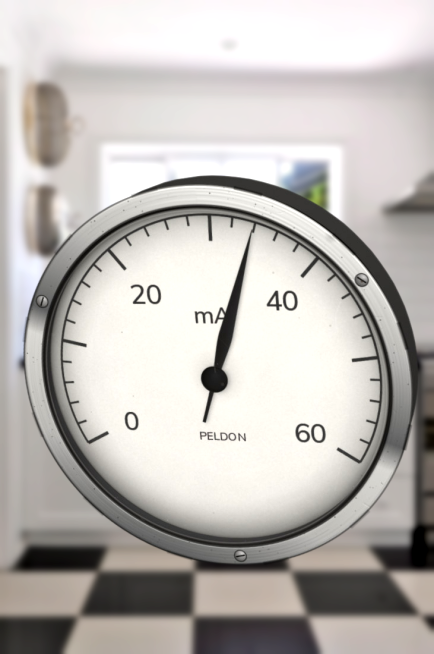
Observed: value=34 unit=mA
